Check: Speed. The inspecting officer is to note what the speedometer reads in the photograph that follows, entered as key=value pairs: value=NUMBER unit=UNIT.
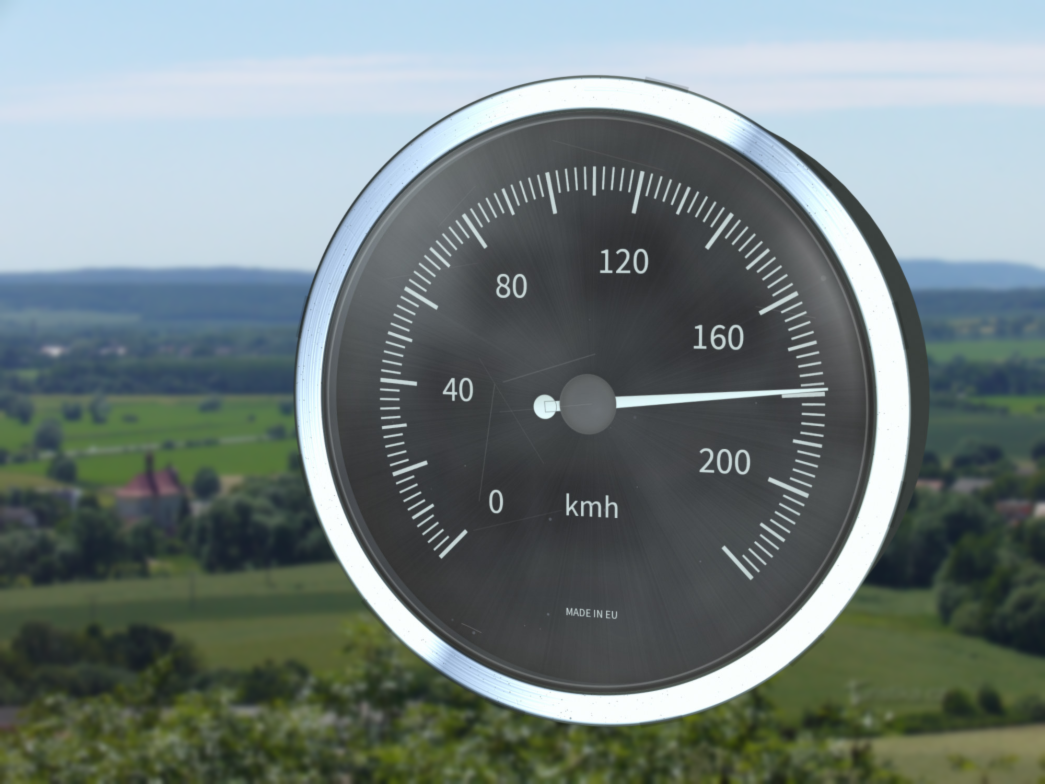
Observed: value=179 unit=km/h
